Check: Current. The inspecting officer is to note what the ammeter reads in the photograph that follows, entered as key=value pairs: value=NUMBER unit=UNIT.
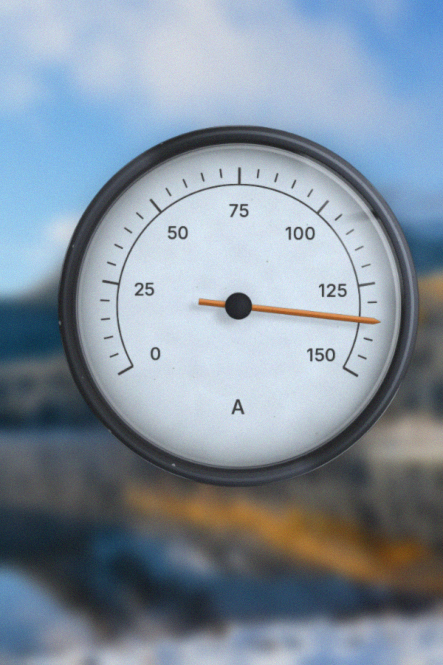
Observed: value=135 unit=A
